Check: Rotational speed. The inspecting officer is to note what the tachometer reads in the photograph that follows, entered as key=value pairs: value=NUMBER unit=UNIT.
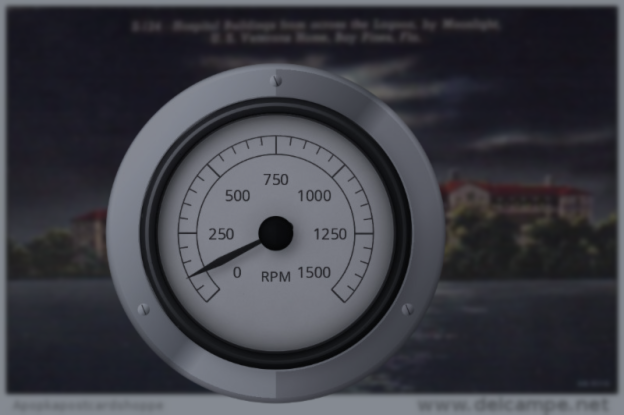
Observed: value=100 unit=rpm
